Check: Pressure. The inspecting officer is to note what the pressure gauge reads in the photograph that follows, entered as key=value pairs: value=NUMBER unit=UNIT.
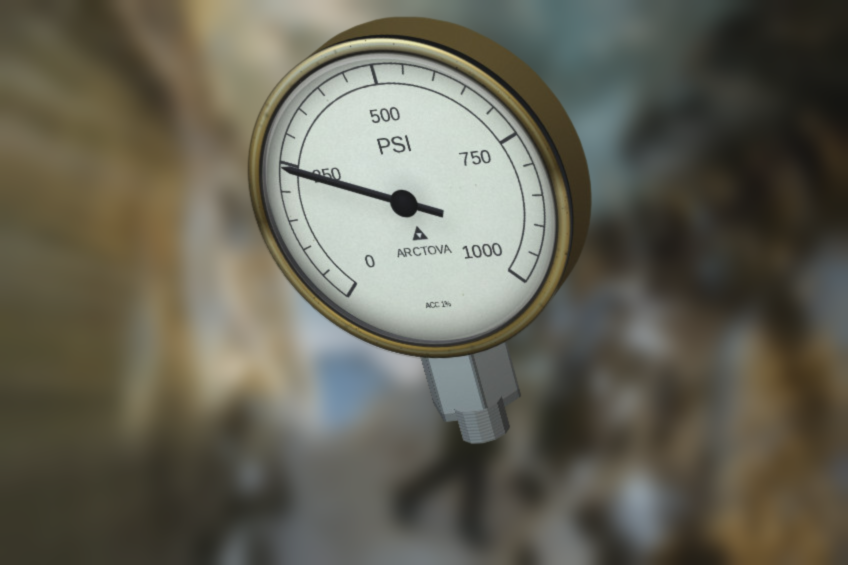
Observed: value=250 unit=psi
